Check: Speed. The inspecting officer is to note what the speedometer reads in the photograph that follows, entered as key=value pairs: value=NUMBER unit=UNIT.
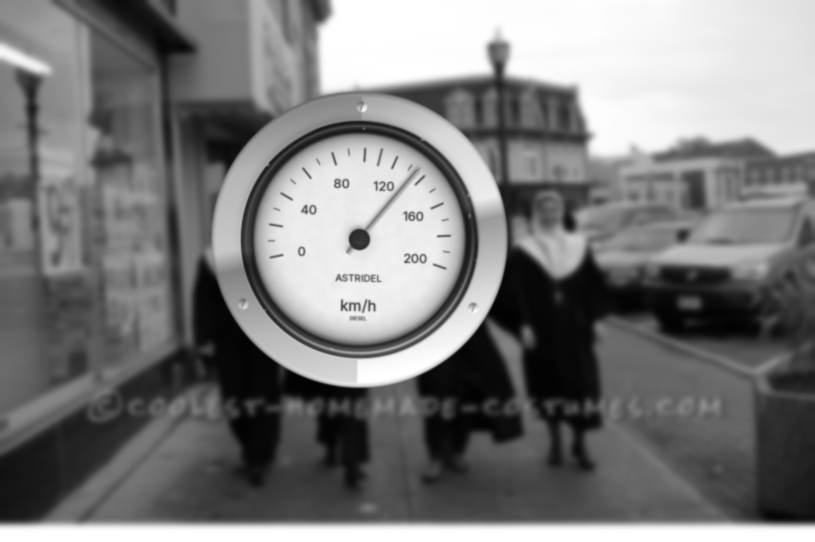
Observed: value=135 unit=km/h
